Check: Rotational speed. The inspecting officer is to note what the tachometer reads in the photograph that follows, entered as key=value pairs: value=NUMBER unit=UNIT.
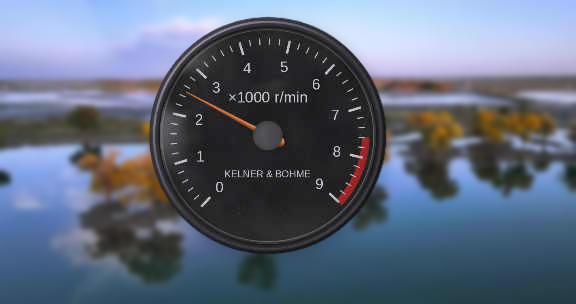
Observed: value=2500 unit=rpm
